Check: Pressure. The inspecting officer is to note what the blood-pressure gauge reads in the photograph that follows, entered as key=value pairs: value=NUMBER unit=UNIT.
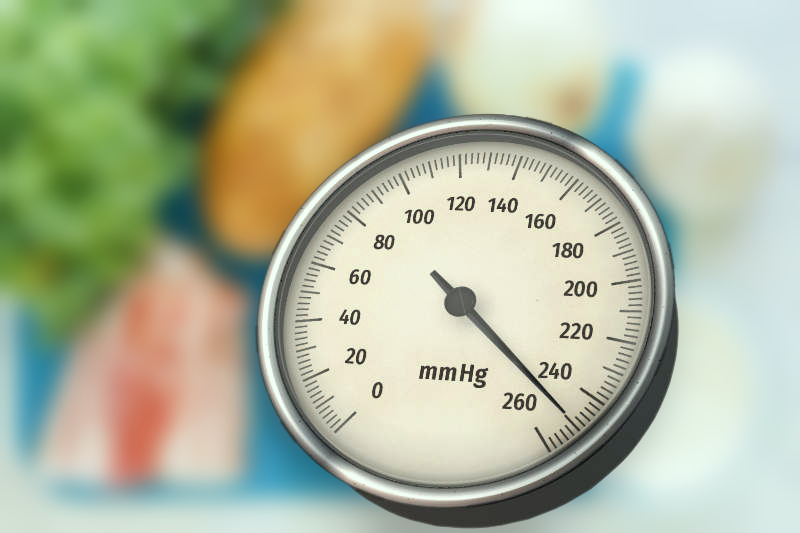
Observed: value=250 unit=mmHg
